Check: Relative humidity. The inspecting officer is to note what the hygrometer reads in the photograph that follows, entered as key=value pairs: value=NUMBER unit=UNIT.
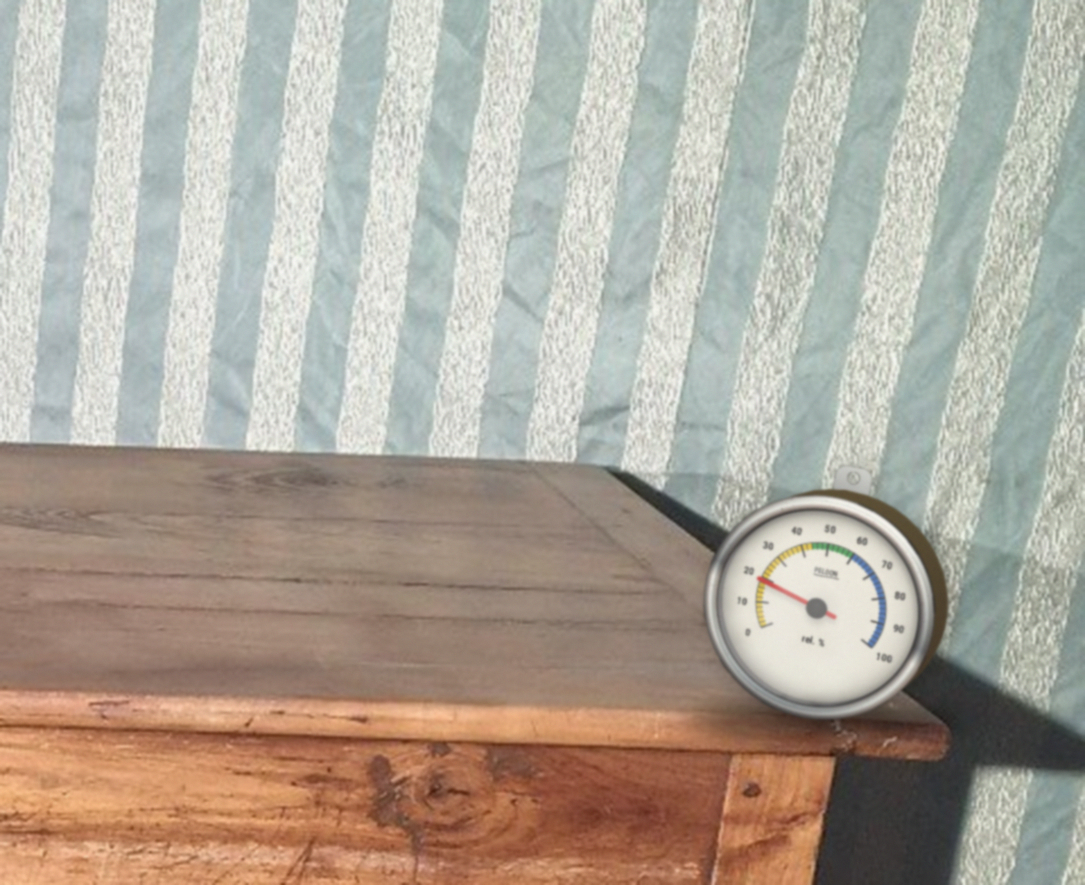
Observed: value=20 unit=%
